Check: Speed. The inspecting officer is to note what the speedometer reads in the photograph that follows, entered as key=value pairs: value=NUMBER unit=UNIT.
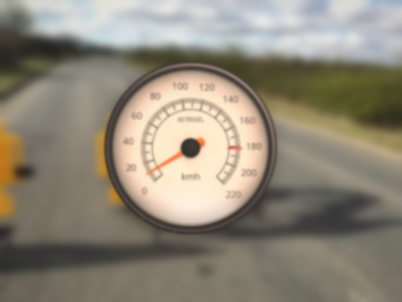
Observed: value=10 unit=km/h
